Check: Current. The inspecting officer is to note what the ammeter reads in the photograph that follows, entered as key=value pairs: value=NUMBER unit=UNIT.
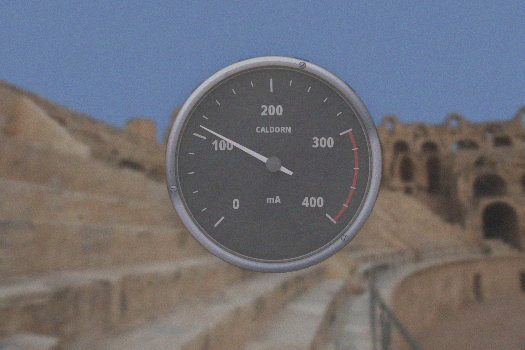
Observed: value=110 unit=mA
